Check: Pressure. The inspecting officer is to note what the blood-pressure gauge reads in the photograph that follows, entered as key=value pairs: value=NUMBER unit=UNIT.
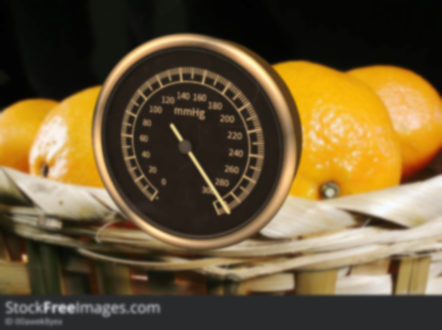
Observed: value=290 unit=mmHg
